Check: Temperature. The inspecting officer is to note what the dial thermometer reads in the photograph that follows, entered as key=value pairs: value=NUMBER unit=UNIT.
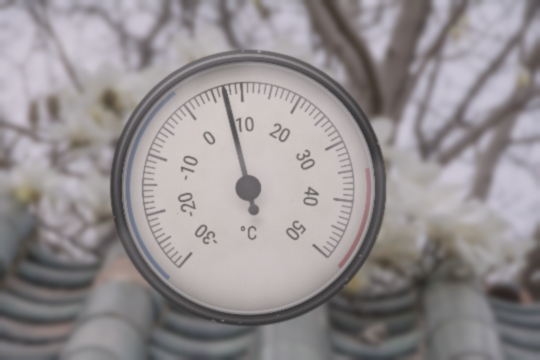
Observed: value=7 unit=°C
